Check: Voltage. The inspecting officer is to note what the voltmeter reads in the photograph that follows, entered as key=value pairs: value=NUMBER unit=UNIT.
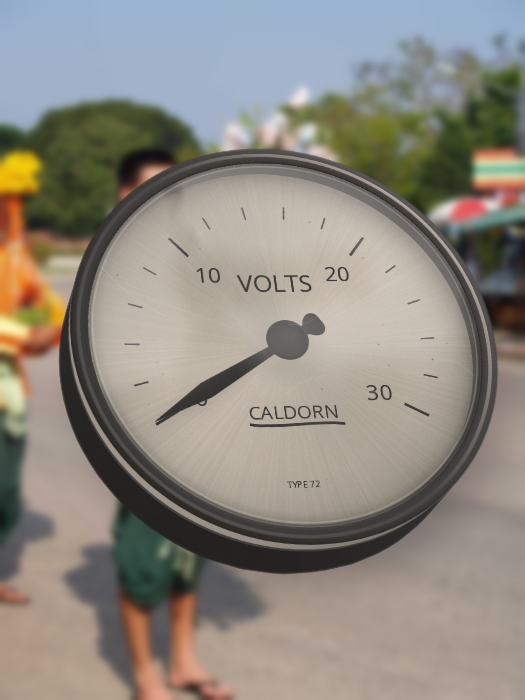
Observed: value=0 unit=V
